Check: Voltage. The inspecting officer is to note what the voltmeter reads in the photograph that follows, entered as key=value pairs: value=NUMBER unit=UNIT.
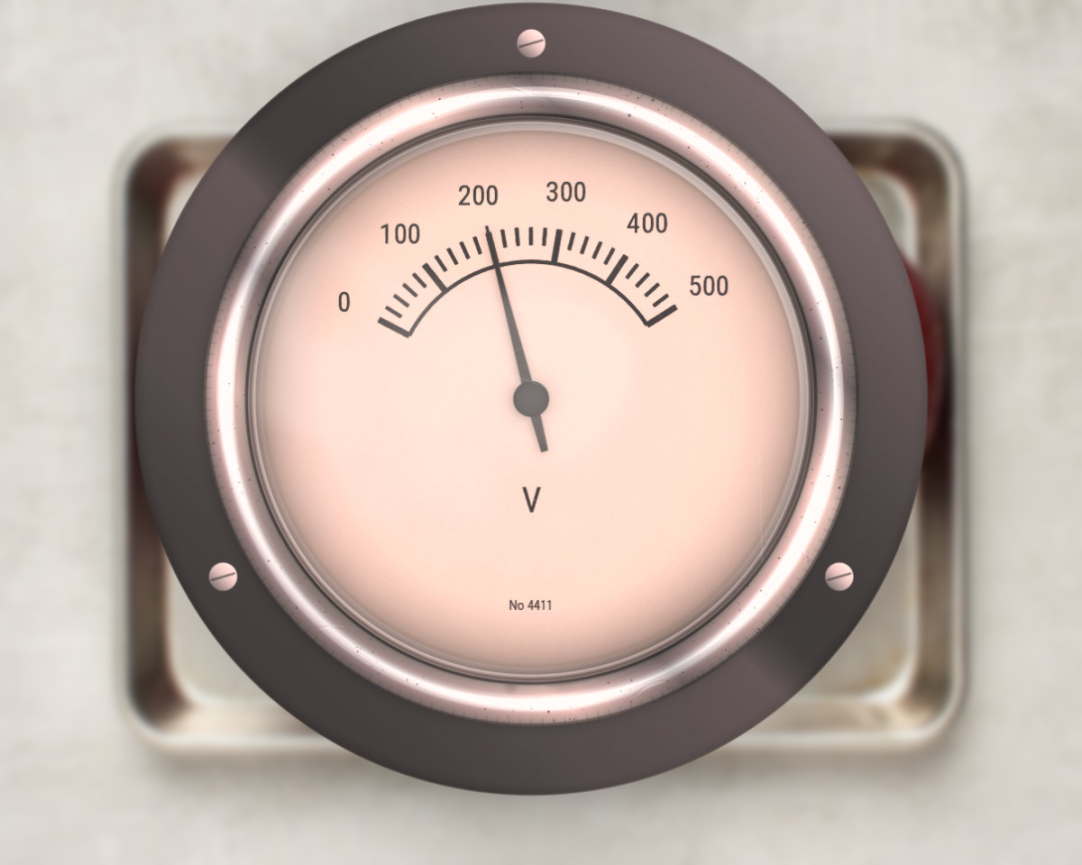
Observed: value=200 unit=V
